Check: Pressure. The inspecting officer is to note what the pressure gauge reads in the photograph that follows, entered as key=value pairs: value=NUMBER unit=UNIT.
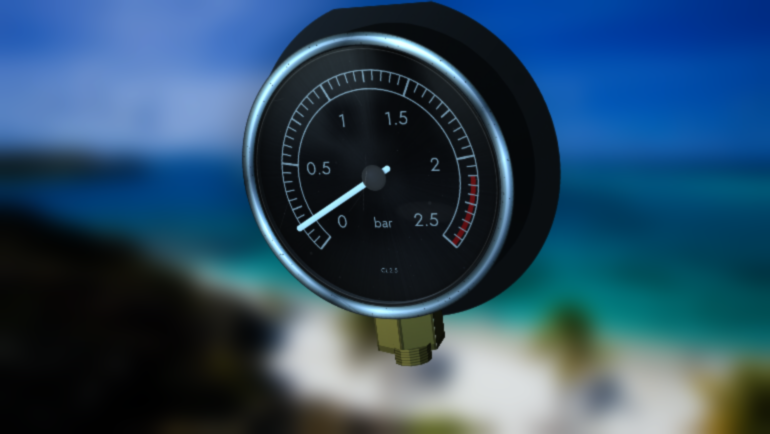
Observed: value=0.15 unit=bar
